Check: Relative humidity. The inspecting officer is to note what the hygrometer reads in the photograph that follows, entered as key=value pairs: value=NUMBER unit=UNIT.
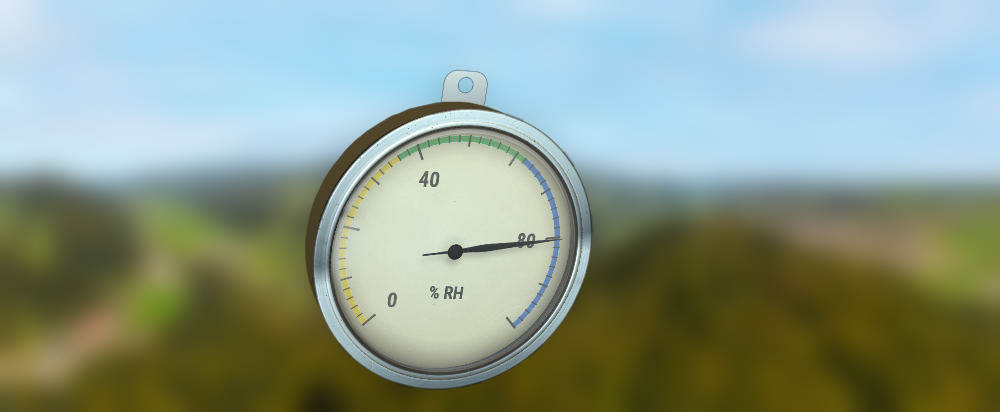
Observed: value=80 unit=%
